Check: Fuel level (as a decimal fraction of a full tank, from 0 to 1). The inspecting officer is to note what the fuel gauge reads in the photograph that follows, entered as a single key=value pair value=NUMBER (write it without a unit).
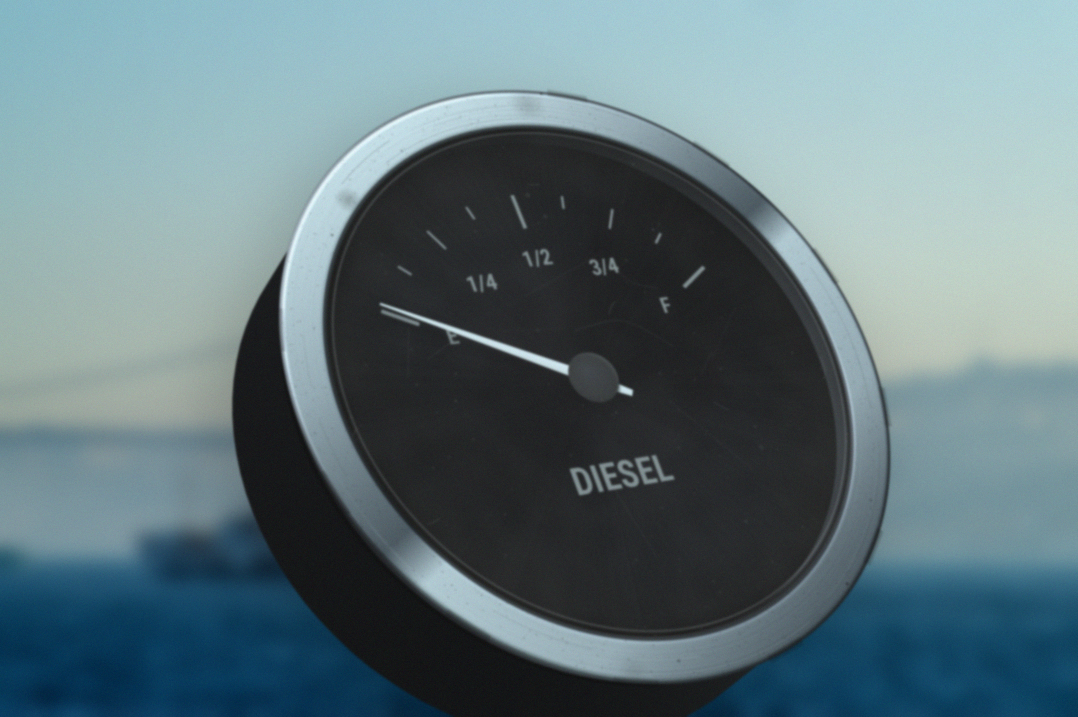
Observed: value=0
